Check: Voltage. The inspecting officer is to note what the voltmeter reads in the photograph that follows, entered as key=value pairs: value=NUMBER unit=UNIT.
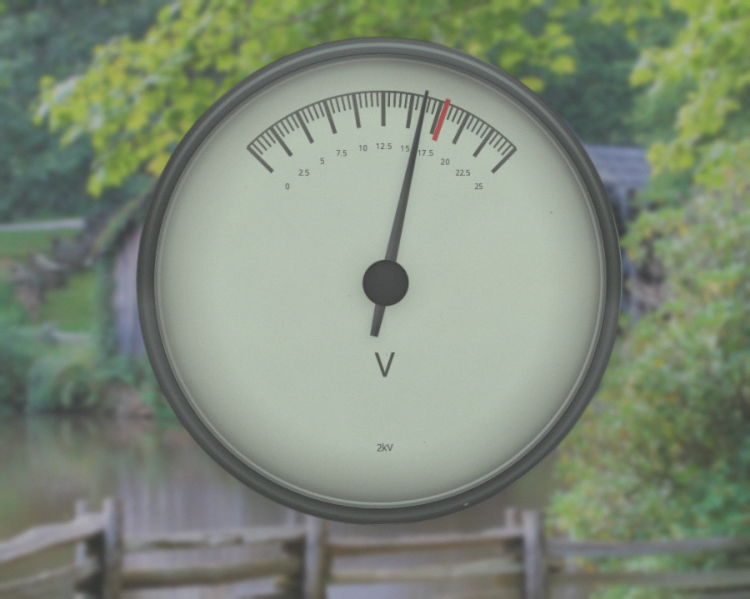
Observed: value=16 unit=V
